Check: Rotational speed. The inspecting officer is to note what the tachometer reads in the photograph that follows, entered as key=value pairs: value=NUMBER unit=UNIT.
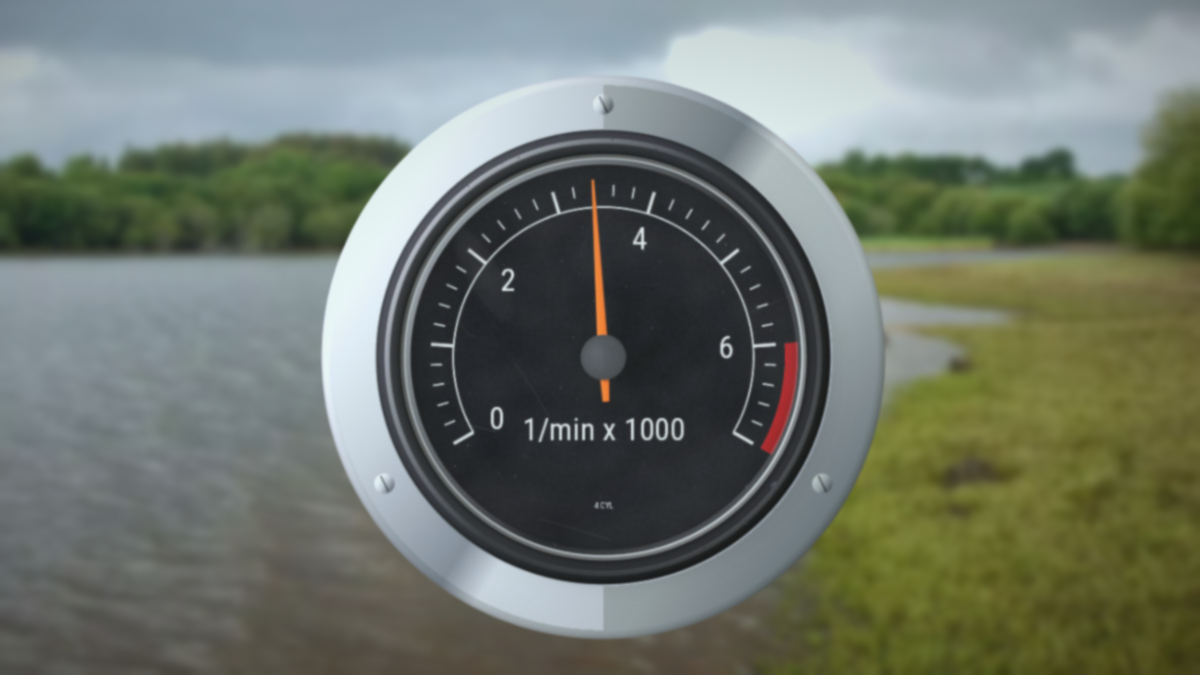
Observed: value=3400 unit=rpm
